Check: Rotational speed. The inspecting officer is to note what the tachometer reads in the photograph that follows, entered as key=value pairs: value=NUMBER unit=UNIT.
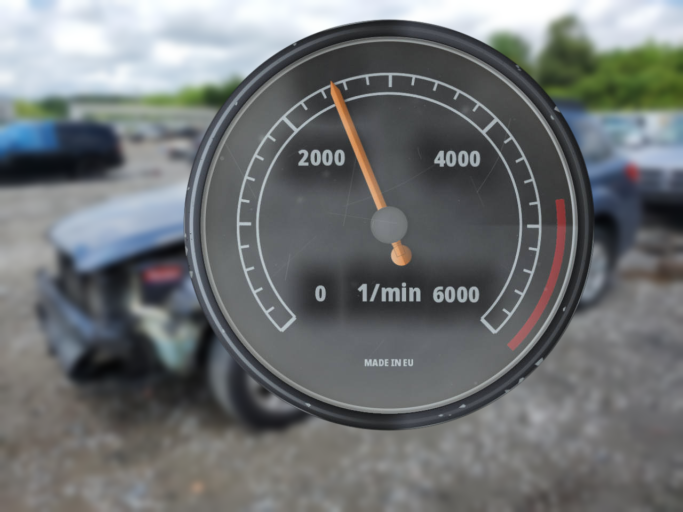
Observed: value=2500 unit=rpm
